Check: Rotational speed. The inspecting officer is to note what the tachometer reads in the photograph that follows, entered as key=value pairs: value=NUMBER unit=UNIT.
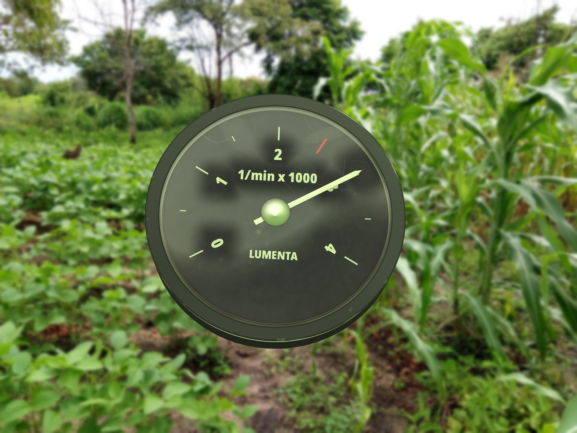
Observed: value=3000 unit=rpm
